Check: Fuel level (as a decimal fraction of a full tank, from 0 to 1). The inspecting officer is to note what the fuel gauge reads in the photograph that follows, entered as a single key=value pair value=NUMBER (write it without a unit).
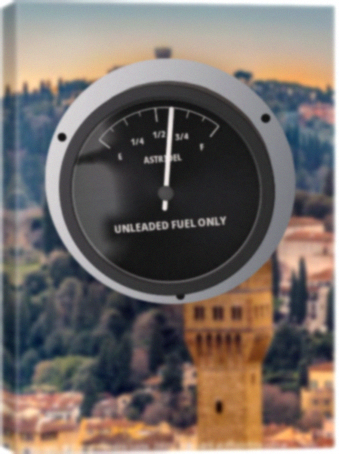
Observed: value=0.625
